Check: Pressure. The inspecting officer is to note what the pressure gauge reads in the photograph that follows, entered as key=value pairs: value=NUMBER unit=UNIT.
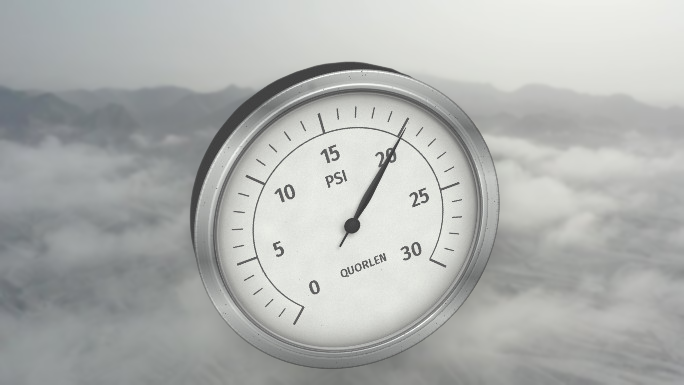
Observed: value=20 unit=psi
